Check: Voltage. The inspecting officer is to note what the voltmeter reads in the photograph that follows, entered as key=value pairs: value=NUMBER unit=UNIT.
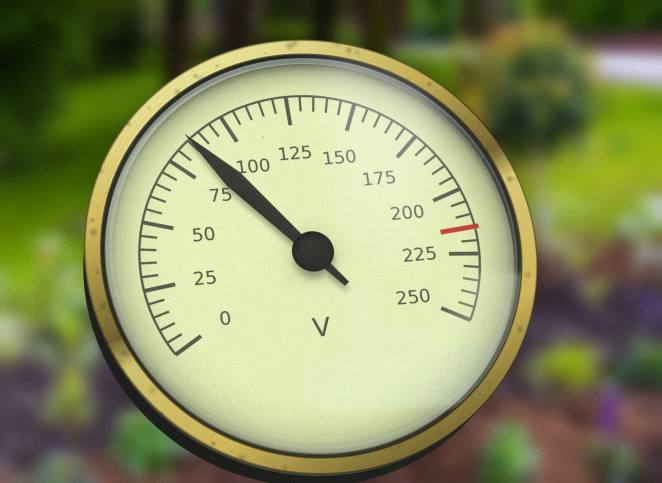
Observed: value=85 unit=V
